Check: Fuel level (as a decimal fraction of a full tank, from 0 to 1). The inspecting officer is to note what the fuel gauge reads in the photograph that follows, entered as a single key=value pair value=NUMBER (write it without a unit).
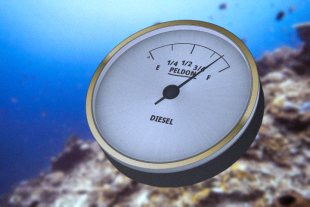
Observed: value=0.875
